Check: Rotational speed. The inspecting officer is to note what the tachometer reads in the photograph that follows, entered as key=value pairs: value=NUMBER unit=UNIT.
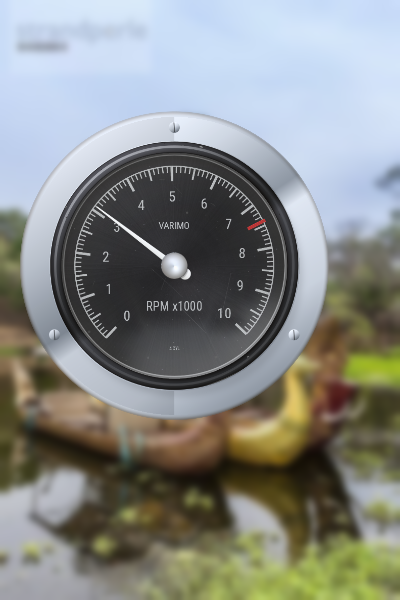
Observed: value=3100 unit=rpm
